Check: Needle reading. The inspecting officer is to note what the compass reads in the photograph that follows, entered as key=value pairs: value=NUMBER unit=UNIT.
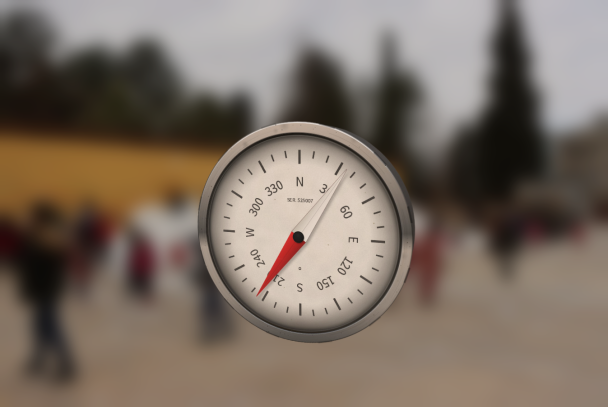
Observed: value=215 unit=°
